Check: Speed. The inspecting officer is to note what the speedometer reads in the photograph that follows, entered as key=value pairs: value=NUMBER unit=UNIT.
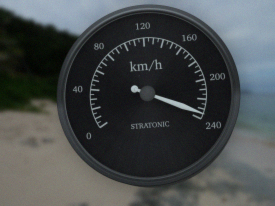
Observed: value=235 unit=km/h
